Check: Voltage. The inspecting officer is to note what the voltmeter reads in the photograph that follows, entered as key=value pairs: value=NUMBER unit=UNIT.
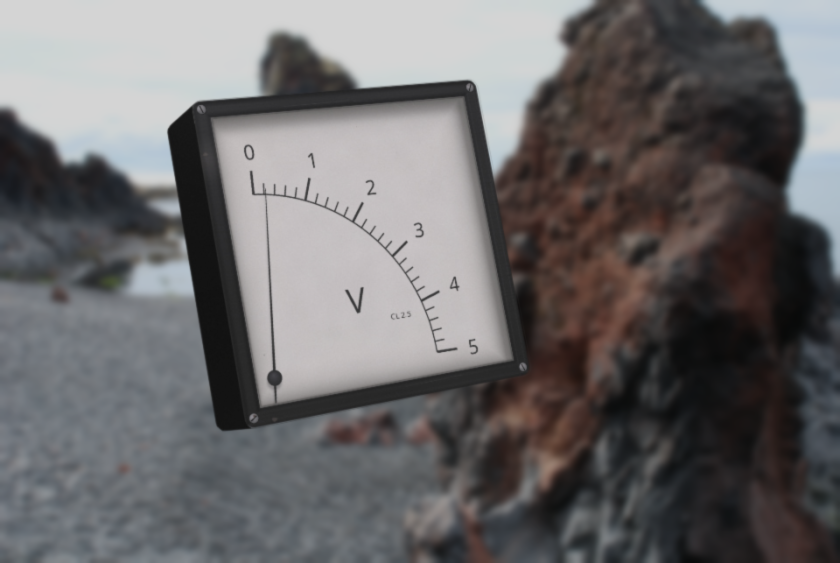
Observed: value=0.2 unit=V
